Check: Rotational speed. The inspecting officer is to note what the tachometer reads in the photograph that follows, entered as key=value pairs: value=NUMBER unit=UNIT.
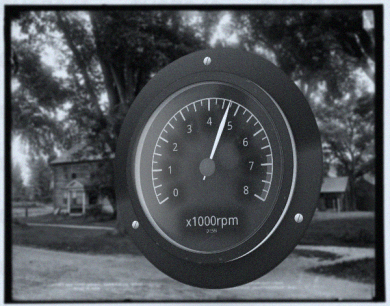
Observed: value=4750 unit=rpm
